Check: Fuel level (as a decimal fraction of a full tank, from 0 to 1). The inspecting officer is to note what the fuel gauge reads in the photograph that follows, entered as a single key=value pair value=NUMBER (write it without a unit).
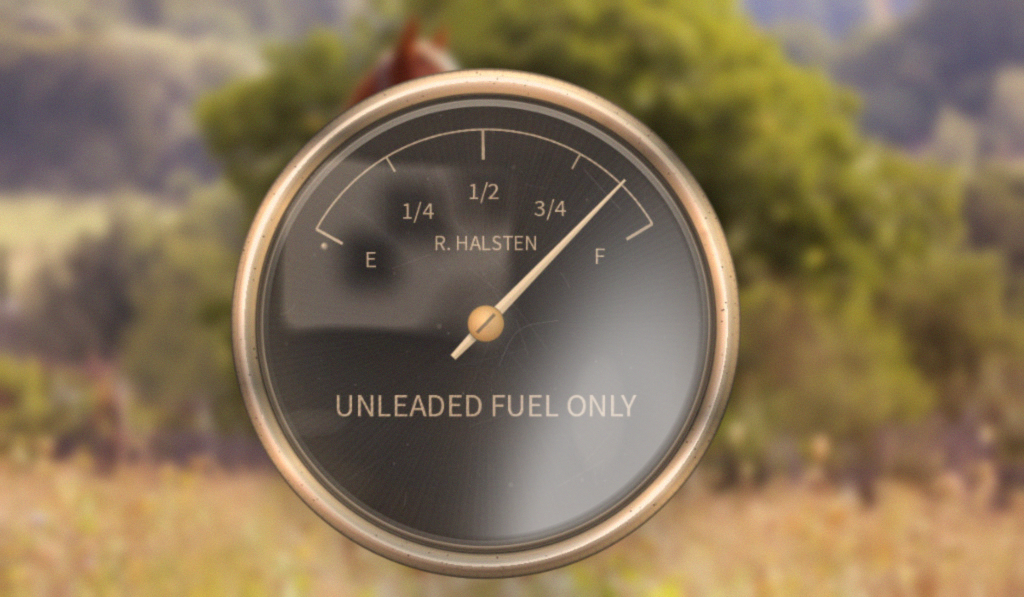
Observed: value=0.875
